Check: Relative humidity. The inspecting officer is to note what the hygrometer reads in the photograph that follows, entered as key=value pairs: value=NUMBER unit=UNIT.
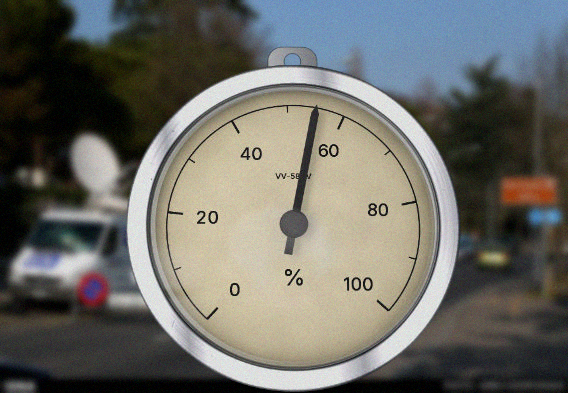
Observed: value=55 unit=%
